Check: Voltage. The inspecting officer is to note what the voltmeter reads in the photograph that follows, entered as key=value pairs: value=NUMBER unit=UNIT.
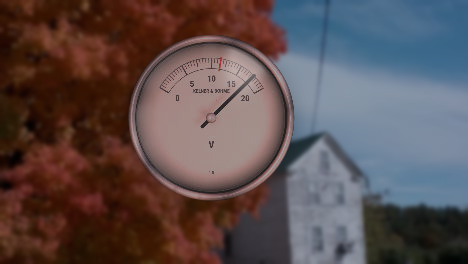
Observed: value=17.5 unit=V
